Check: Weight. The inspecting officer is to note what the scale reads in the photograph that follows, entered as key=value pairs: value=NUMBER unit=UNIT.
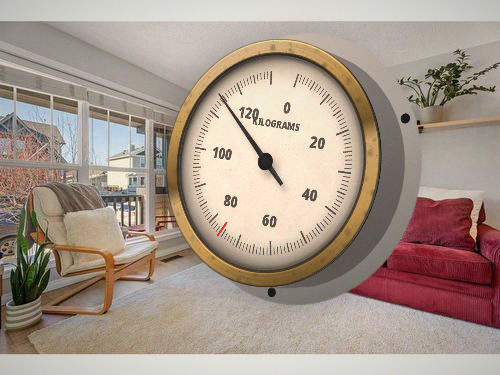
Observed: value=115 unit=kg
